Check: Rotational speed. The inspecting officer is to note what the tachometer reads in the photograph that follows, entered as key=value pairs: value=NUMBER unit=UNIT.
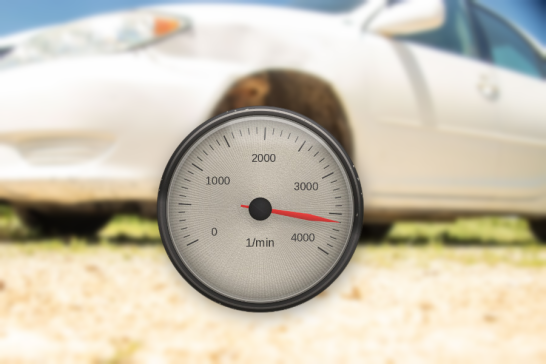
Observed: value=3600 unit=rpm
